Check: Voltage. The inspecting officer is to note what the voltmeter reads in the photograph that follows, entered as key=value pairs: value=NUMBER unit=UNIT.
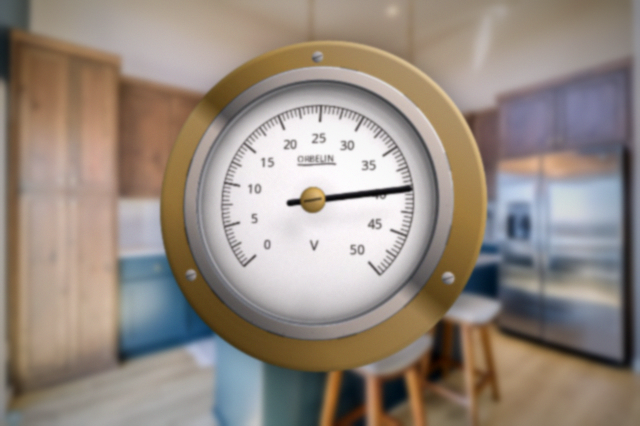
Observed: value=40 unit=V
